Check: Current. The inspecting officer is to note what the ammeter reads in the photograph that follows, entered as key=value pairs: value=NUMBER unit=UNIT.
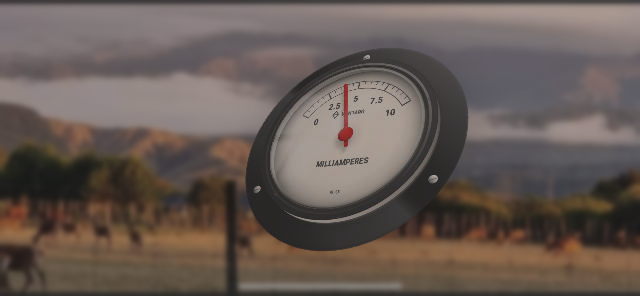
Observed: value=4 unit=mA
